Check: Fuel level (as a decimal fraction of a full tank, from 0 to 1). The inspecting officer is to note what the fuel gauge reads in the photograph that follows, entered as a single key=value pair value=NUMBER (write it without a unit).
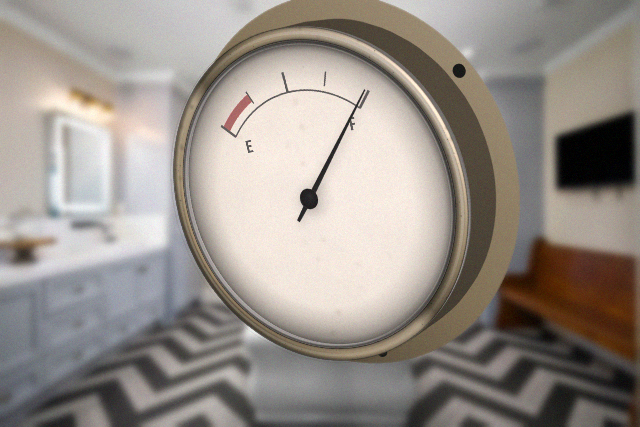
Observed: value=1
